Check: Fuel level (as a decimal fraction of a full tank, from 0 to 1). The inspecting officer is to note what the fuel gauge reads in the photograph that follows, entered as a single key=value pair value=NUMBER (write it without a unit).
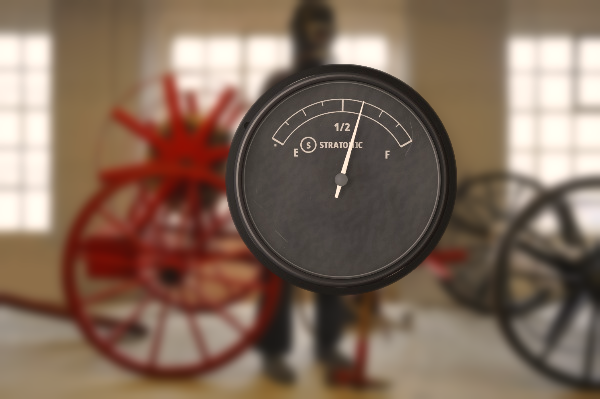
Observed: value=0.625
